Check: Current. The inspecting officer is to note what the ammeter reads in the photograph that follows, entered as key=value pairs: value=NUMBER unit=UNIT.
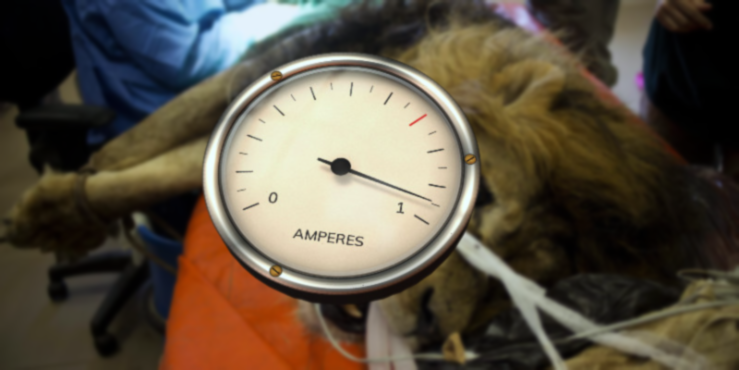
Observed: value=0.95 unit=A
